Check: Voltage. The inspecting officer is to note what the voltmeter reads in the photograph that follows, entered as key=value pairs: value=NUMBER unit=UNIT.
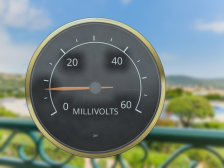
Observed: value=7.5 unit=mV
